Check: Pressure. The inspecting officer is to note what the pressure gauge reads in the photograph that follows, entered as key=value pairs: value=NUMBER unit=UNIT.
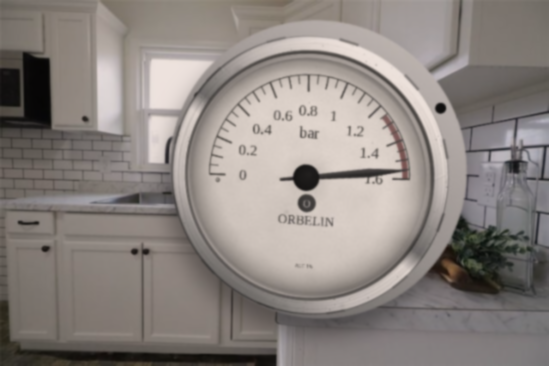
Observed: value=1.55 unit=bar
